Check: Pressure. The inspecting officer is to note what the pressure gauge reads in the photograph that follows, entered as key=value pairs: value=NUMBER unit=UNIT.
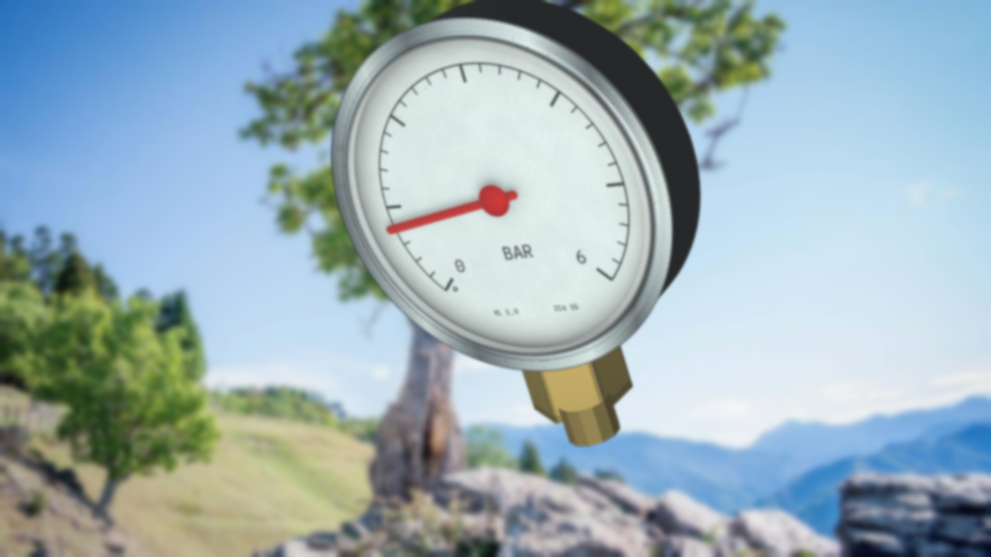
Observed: value=0.8 unit=bar
